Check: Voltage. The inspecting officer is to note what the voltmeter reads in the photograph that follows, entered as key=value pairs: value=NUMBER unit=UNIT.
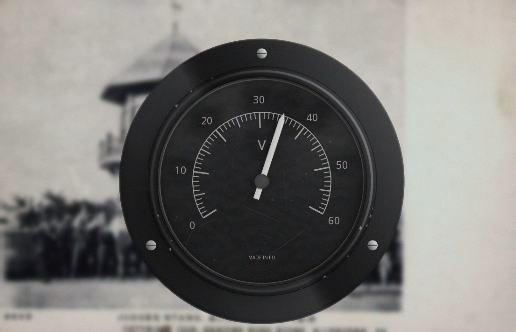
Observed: value=35 unit=V
